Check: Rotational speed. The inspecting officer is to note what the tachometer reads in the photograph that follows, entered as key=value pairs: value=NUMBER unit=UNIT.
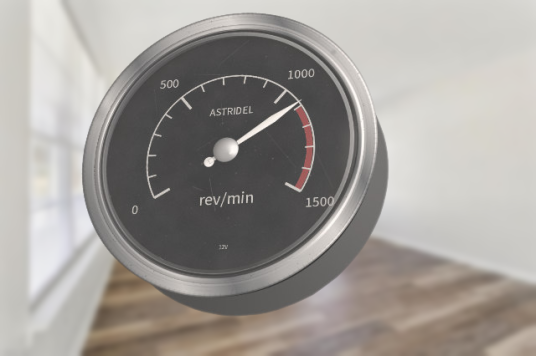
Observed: value=1100 unit=rpm
